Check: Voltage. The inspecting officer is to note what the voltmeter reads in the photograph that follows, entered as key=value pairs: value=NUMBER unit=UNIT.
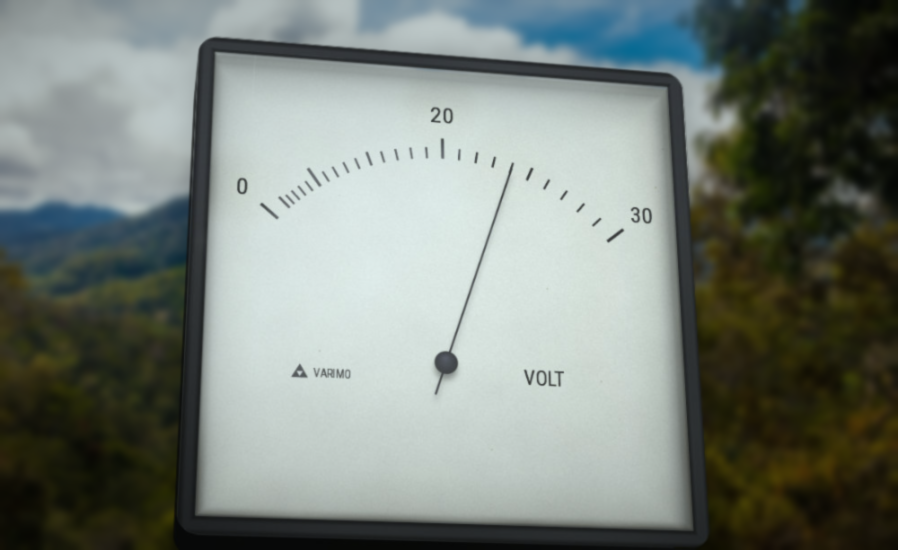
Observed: value=24 unit=V
